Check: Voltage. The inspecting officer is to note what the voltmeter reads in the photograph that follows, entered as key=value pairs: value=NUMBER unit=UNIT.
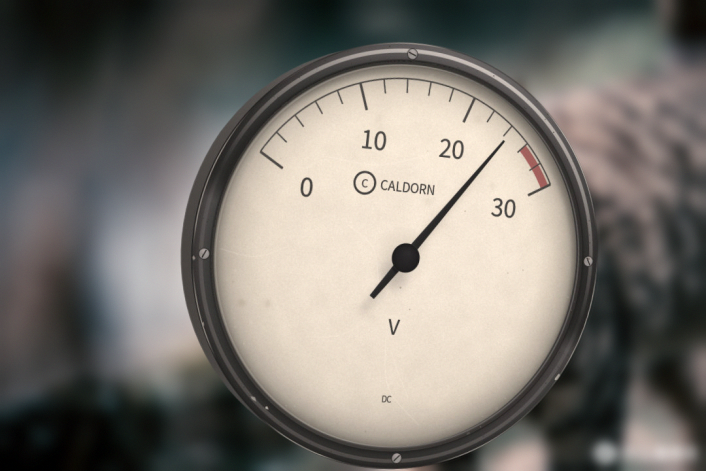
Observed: value=24 unit=V
